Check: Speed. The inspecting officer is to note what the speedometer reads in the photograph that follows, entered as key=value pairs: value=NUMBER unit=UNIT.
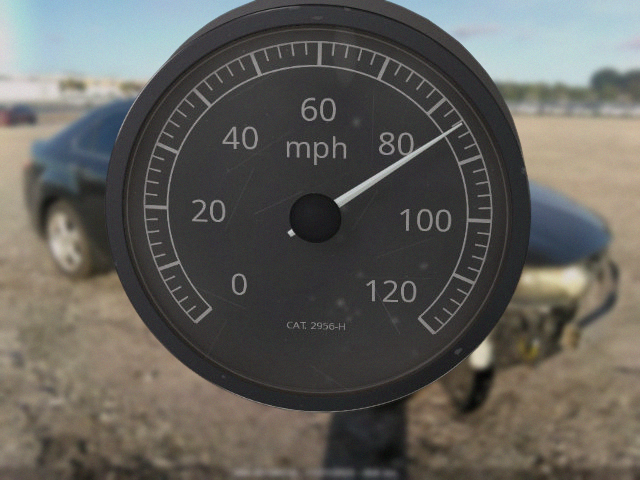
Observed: value=84 unit=mph
